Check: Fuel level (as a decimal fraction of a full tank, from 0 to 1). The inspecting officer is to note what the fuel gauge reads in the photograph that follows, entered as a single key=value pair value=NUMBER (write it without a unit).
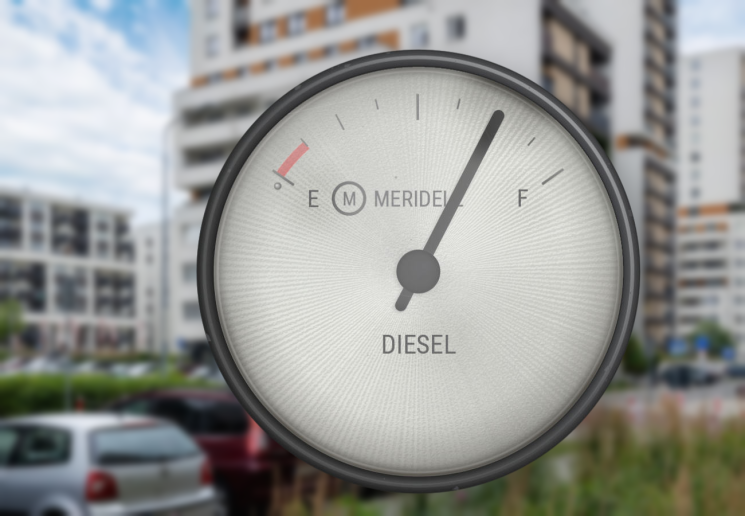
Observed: value=0.75
